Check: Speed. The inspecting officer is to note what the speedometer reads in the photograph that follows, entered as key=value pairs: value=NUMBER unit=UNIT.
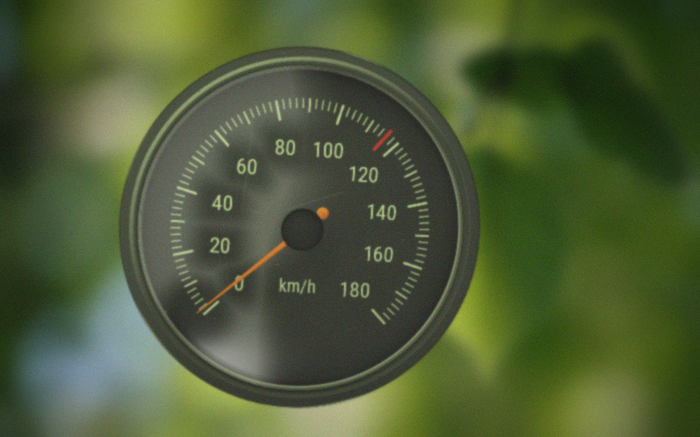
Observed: value=2 unit=km/h
